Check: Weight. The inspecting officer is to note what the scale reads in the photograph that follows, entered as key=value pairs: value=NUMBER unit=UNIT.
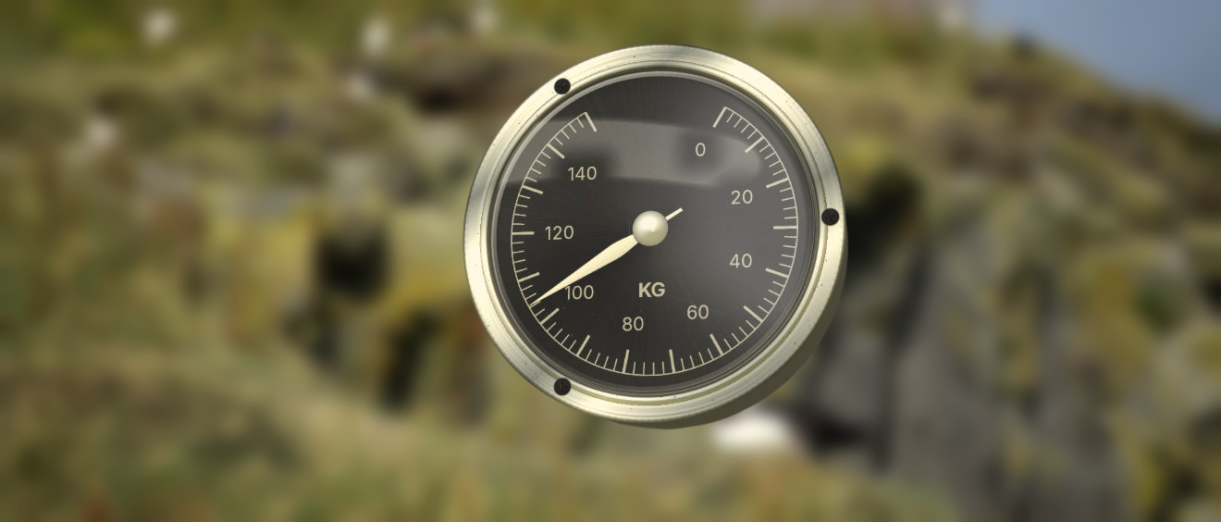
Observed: value=104 unit=kg
